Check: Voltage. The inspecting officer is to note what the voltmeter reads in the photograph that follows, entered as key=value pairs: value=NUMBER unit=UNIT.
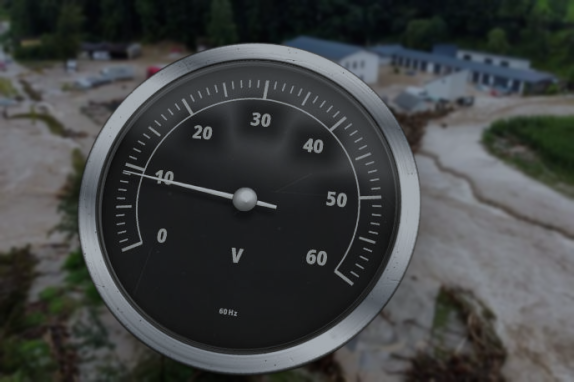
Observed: value=9 unit=V
